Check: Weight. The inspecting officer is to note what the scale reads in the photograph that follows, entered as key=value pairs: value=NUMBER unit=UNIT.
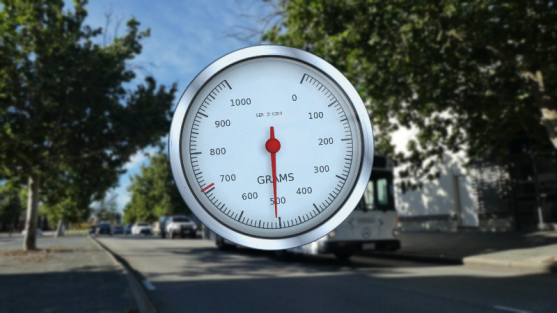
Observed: value=510 unit=g
